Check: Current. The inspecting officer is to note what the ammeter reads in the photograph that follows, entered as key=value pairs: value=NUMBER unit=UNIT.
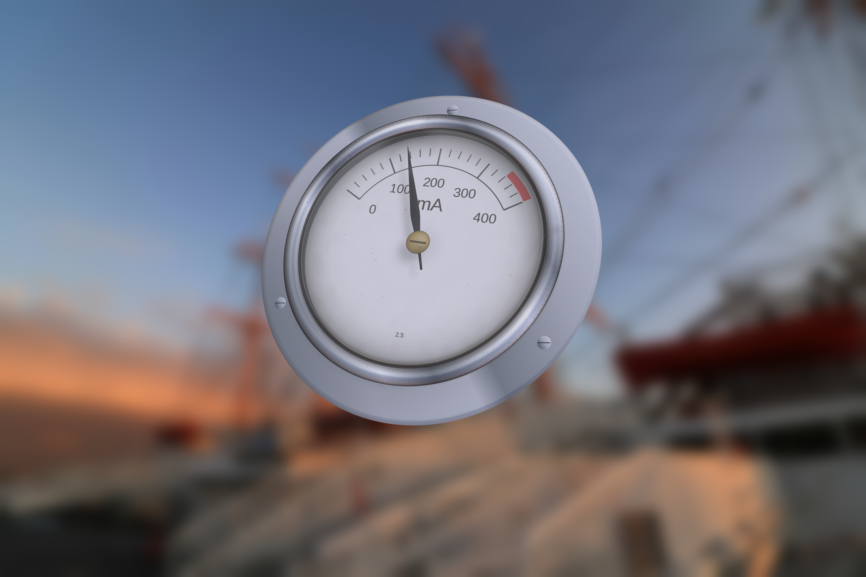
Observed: value=140 unit=mA
